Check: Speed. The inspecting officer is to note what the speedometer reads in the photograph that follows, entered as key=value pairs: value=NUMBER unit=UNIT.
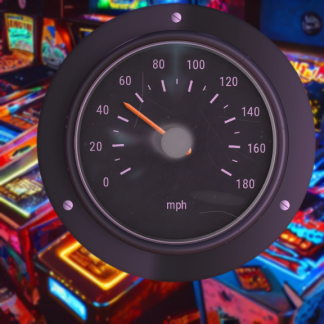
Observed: value=50 unit=mph
